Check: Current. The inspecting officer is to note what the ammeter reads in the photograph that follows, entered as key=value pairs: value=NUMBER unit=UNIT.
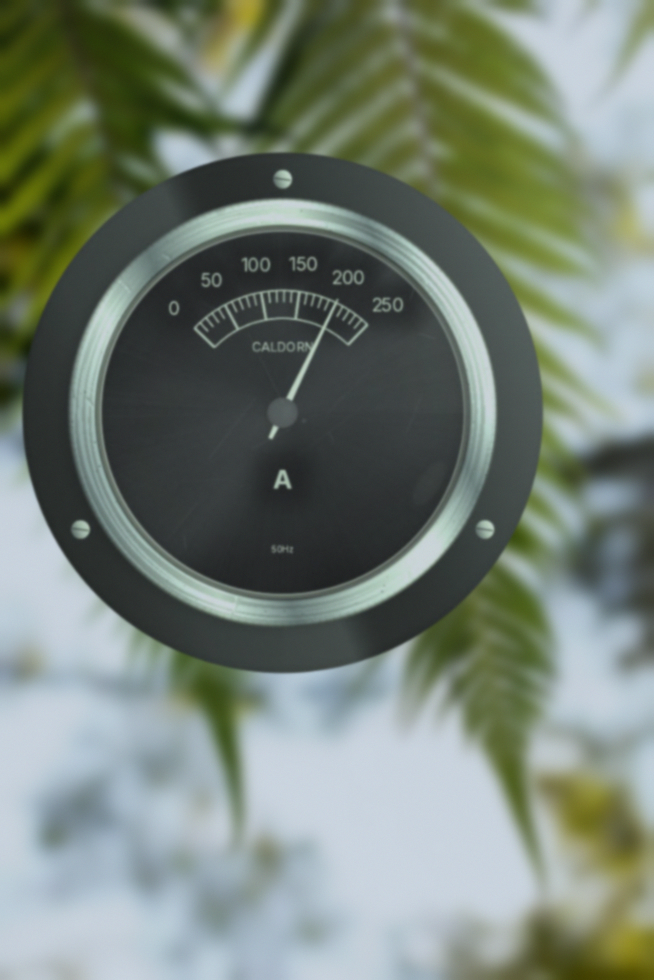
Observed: value=200 unit=A
